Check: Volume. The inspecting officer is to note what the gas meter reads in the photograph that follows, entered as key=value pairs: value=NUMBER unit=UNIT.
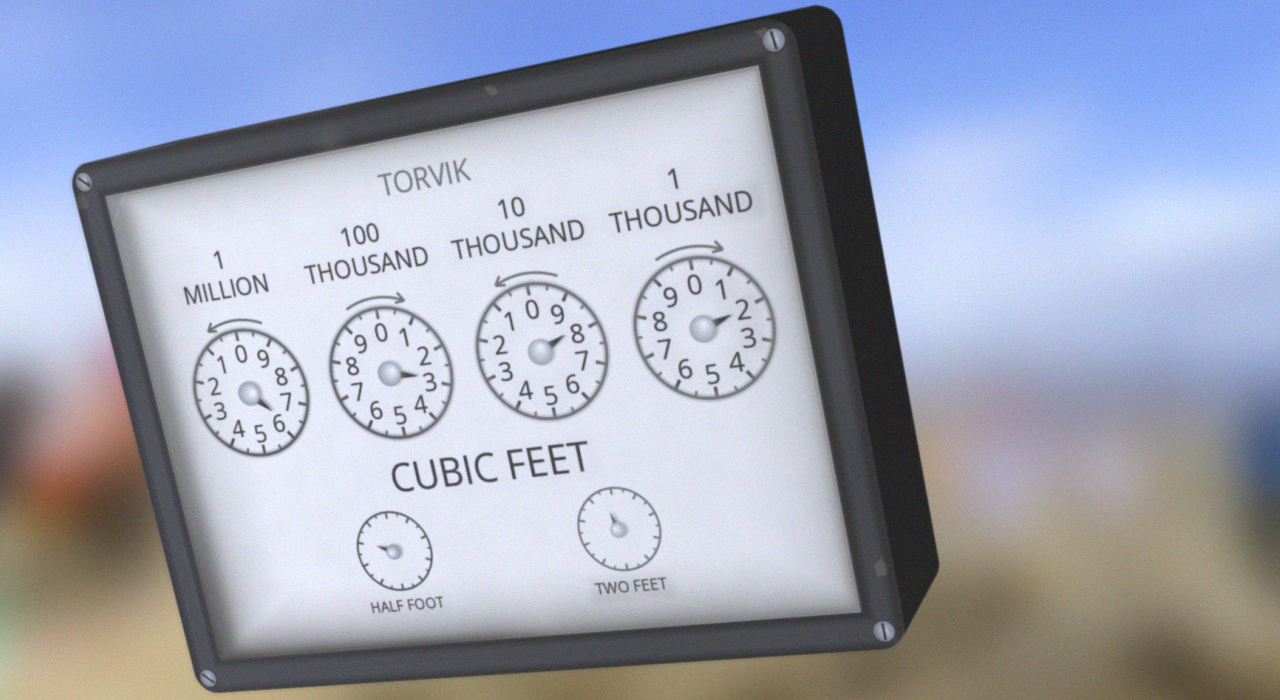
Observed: value=628200 unit=ft³
